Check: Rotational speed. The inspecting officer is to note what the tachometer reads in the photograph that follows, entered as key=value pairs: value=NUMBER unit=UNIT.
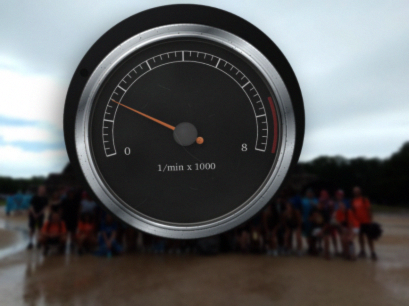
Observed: value=1600 unit=rpm
